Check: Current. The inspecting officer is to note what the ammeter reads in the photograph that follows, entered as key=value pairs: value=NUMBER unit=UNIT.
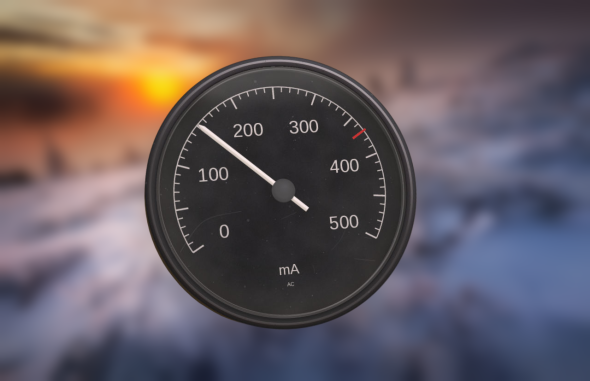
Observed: value=150 unit=mA
